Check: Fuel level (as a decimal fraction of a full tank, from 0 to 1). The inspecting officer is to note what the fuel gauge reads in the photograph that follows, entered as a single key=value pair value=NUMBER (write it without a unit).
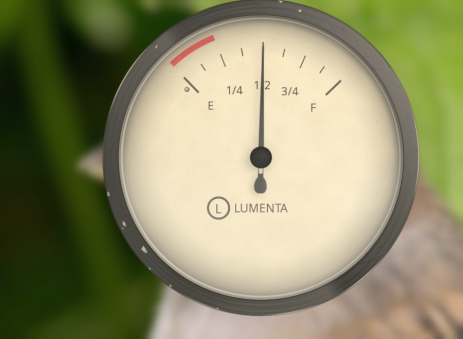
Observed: value=0.5
